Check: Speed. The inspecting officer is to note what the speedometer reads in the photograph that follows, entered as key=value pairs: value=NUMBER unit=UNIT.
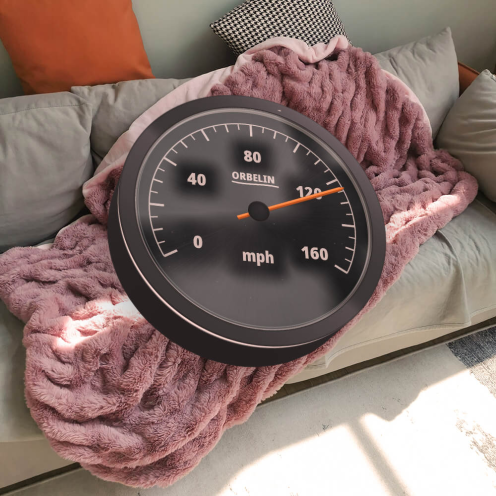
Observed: value=125 unit=mph
